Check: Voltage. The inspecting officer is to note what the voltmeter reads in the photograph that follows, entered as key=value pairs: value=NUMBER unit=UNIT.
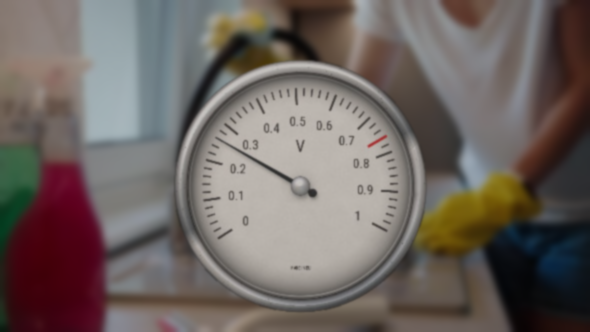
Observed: value=0.26 unit=V
